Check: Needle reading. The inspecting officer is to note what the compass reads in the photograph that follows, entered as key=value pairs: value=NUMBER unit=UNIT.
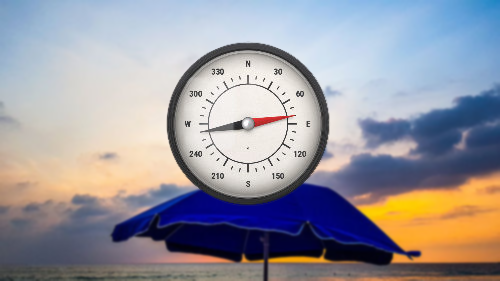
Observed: value=80 unit=°
